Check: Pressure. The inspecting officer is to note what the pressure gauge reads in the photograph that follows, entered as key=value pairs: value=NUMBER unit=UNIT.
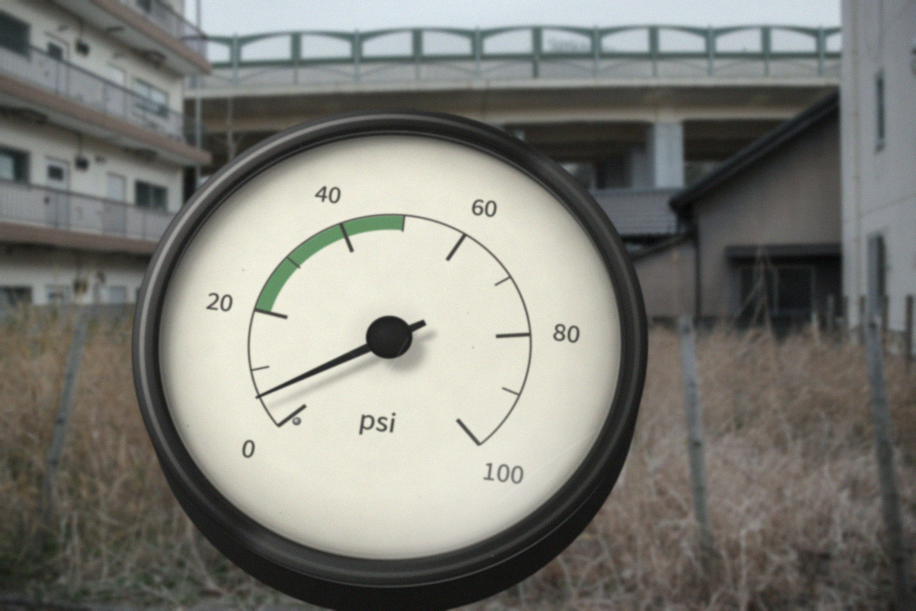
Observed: value=5 unit=psi
